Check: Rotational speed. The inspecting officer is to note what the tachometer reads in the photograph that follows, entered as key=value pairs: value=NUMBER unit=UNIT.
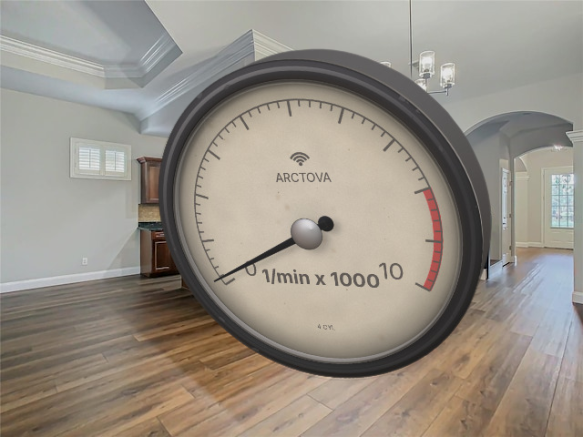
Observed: value=200 unit=rpm
